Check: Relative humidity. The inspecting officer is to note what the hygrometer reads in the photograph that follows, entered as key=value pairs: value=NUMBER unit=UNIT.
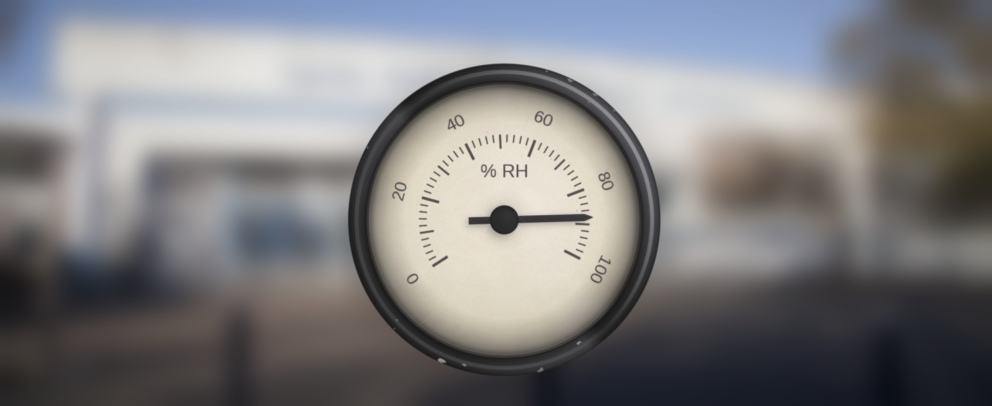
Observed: value=88 unit=%
